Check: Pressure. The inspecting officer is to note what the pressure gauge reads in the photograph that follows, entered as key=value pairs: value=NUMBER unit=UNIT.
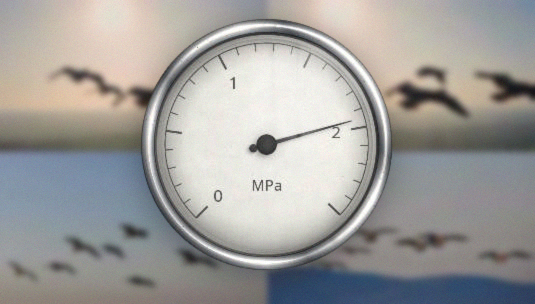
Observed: value=1.95 unit=MPa
